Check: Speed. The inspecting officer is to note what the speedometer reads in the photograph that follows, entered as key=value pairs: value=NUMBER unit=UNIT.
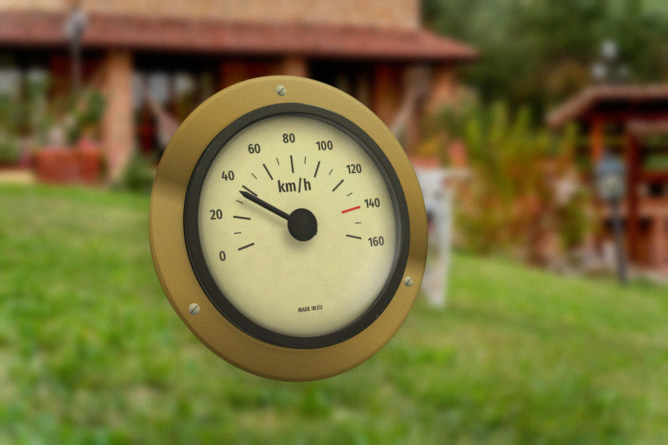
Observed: value=35 unit=km/h
